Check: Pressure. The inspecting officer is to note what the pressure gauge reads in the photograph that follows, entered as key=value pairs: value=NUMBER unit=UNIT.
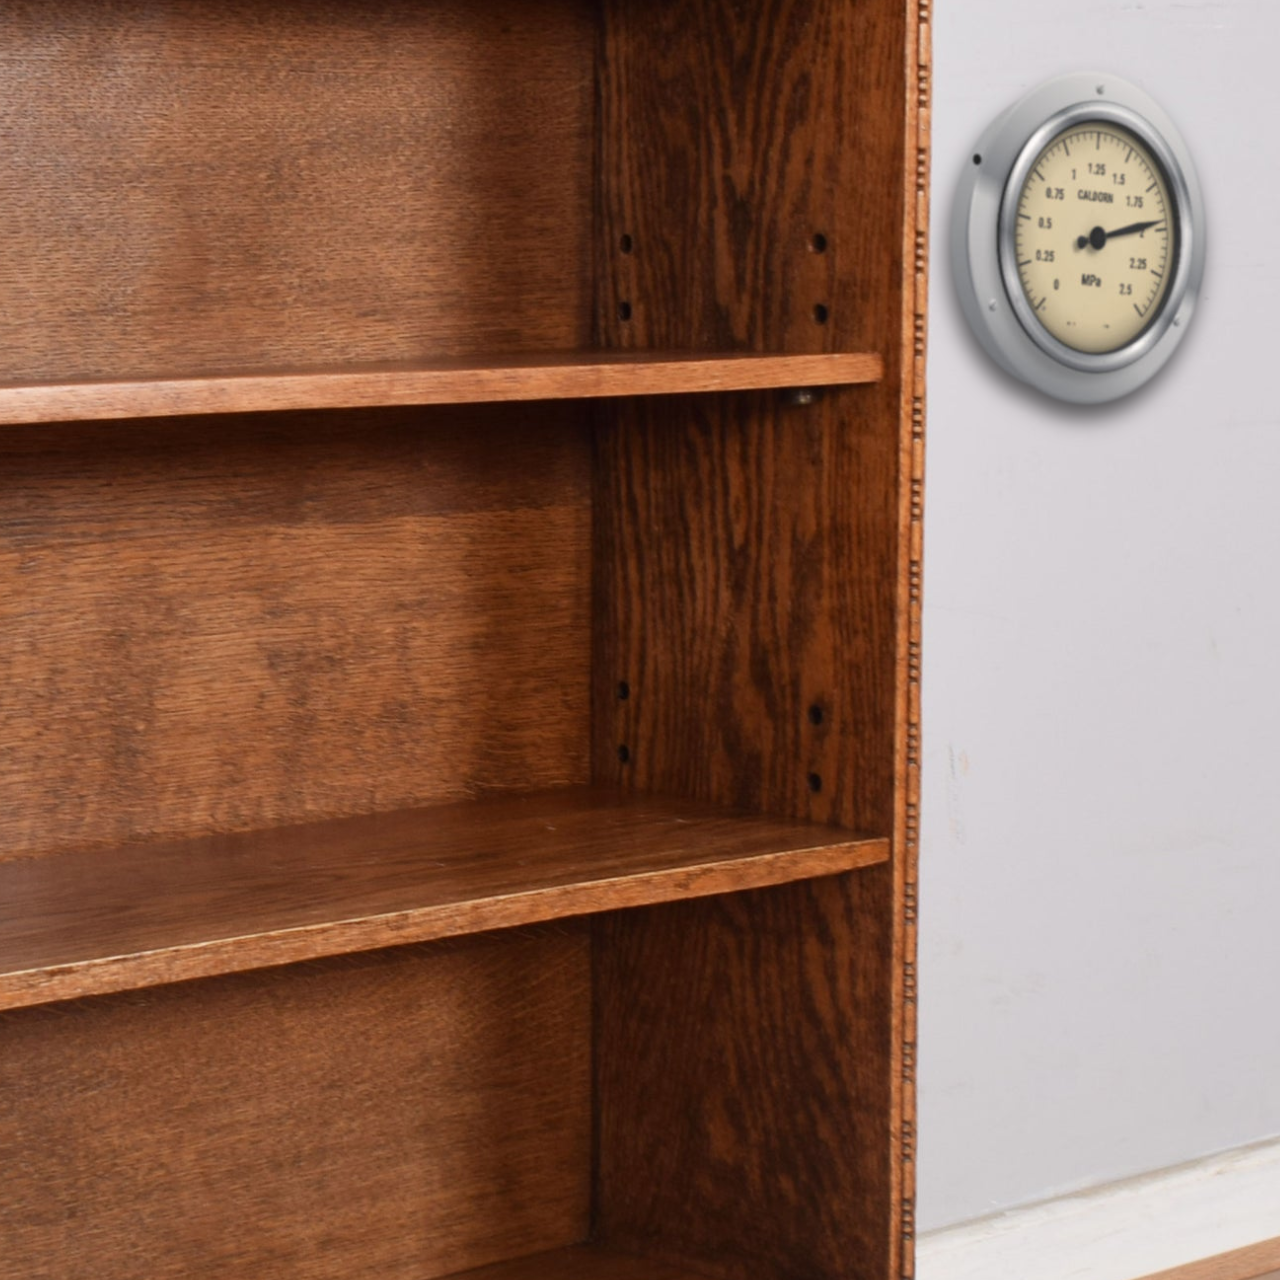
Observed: value=1.95 unit=MPa
